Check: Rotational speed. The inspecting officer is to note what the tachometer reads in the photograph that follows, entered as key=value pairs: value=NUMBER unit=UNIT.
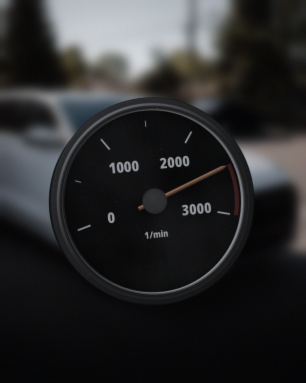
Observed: value=2500 unit=rpm
